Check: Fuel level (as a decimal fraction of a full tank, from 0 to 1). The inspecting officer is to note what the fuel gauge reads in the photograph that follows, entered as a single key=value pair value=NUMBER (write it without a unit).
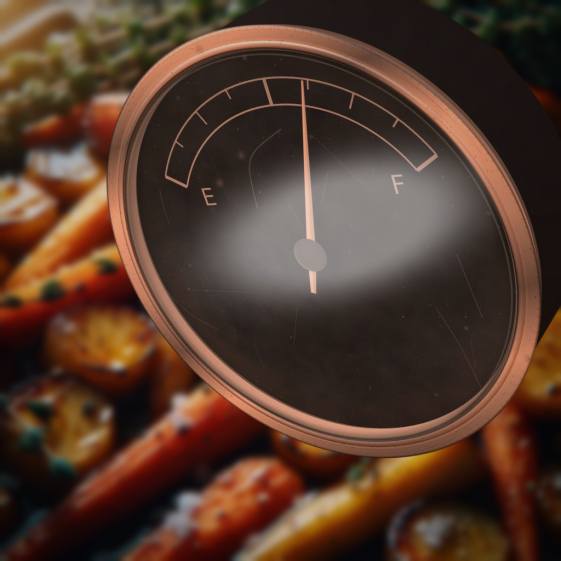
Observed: value=0.625
